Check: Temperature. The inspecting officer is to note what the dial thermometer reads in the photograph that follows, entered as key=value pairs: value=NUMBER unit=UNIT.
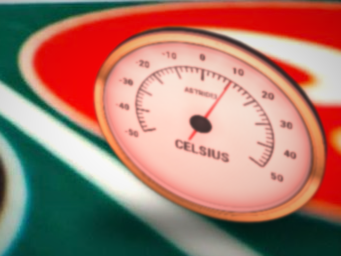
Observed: value=10 unit=°C
